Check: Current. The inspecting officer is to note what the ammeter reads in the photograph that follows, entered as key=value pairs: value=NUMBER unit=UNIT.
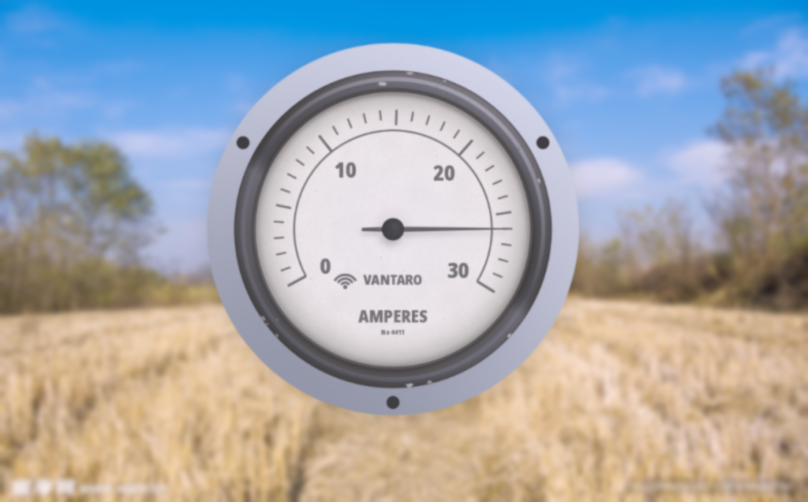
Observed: value=26 unit=A
